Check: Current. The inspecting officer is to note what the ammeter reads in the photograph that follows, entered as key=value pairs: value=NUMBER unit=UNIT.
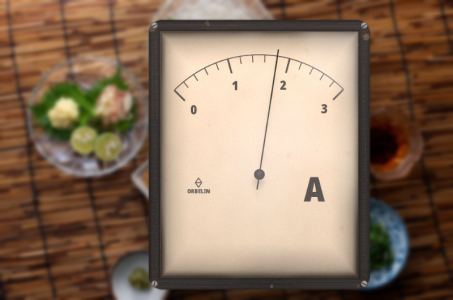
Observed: value=1.8 unit=A
